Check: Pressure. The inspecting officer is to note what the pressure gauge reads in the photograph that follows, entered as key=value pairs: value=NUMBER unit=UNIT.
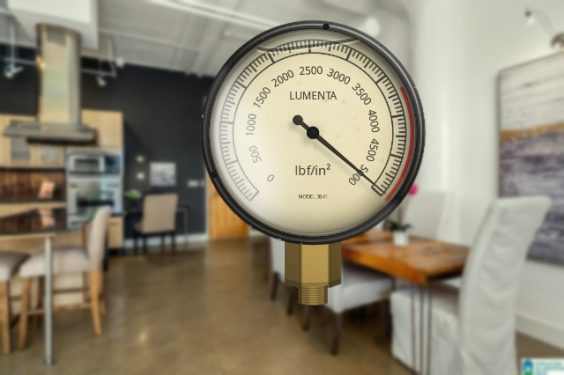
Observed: value=4950 unit=psi
